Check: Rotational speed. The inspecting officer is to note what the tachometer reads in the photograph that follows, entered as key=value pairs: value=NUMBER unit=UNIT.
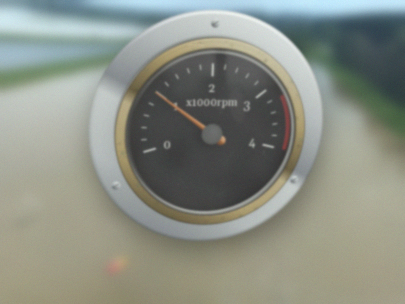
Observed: value=1000 unit=rpm
